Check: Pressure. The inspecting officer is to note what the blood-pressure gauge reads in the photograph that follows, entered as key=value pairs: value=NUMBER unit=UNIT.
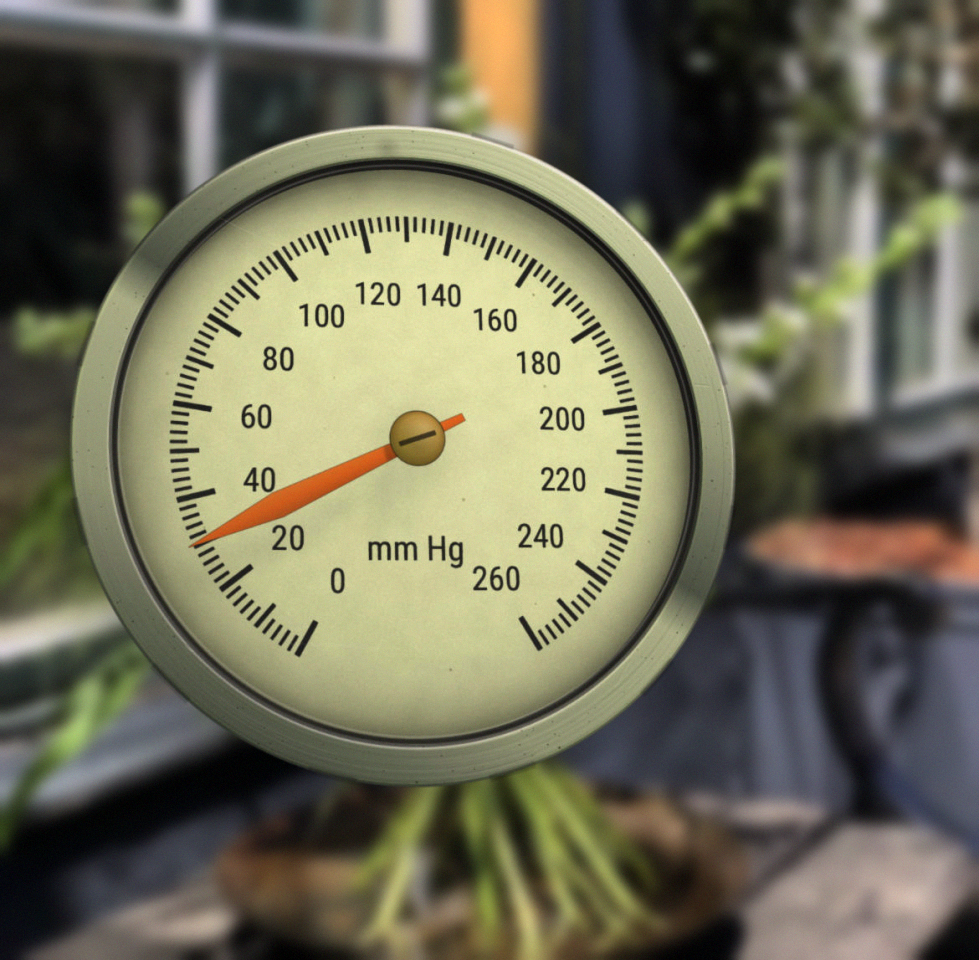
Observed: value=30 unit=mmHg
